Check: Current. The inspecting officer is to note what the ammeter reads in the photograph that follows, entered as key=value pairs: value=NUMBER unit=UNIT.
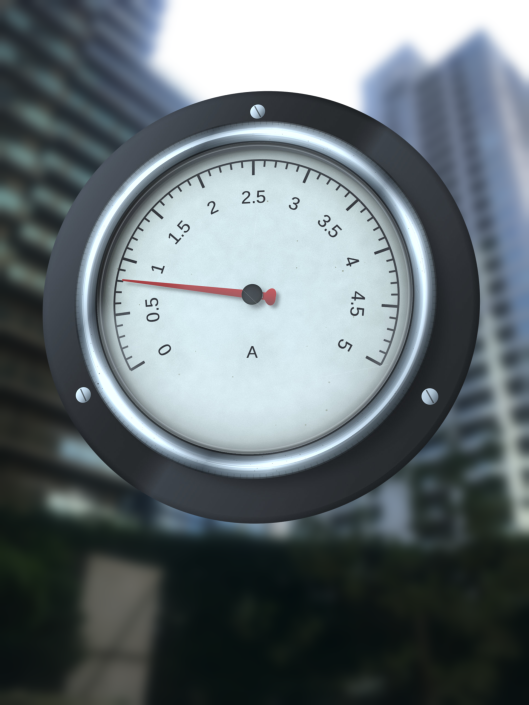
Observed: value=0.8 unit=A
